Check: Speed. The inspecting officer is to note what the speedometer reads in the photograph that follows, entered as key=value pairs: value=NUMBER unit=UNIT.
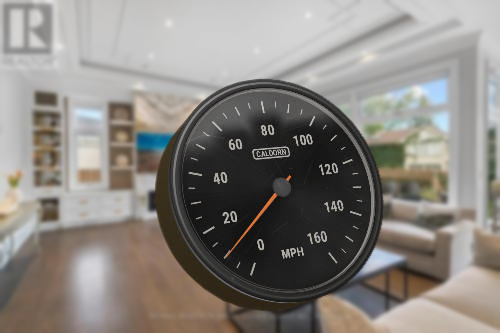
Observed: value=10 unit=mph
